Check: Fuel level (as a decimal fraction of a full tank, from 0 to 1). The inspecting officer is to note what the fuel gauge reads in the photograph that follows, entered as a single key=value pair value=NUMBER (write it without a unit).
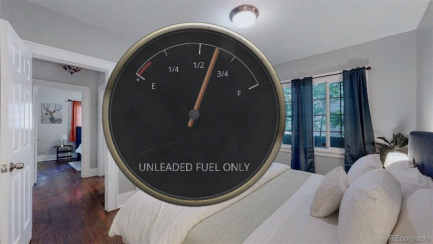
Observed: value=0.625
